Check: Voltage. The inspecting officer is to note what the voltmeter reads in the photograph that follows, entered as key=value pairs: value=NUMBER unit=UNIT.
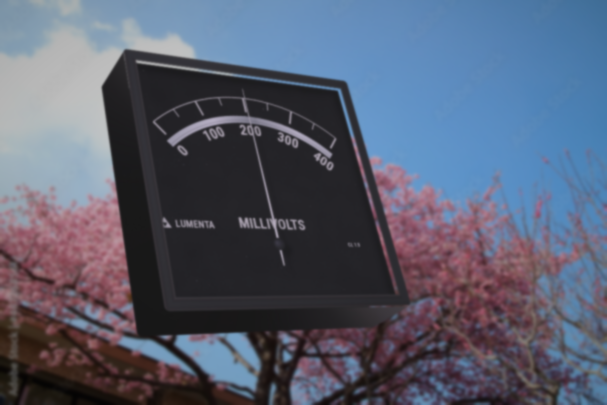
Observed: value=200 unit=mV
